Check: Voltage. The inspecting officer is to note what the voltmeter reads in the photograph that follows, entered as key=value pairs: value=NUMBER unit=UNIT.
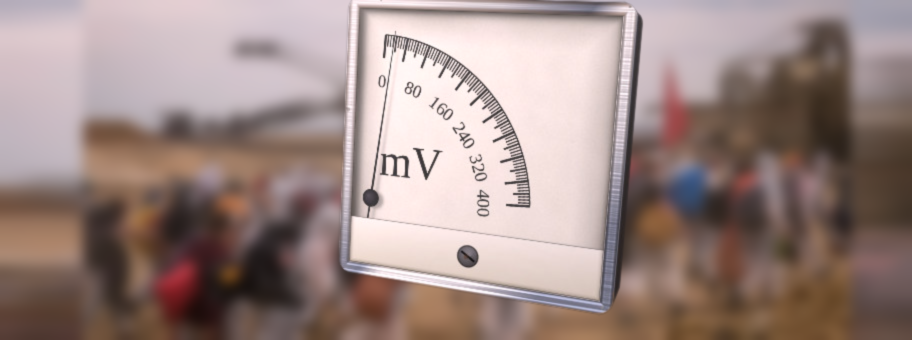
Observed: value=20 unit=mV
